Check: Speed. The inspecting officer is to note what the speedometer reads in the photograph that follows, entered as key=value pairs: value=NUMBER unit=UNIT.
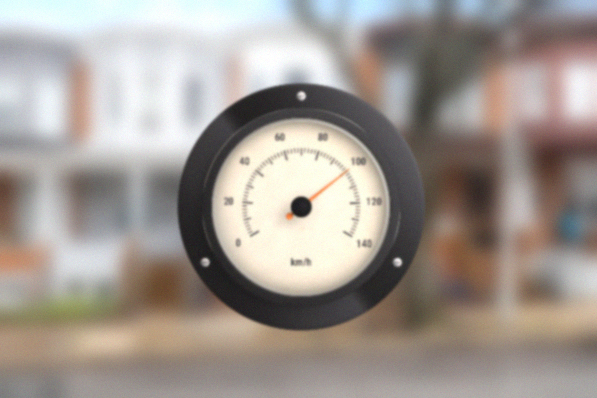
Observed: value=100 unit=km/h
